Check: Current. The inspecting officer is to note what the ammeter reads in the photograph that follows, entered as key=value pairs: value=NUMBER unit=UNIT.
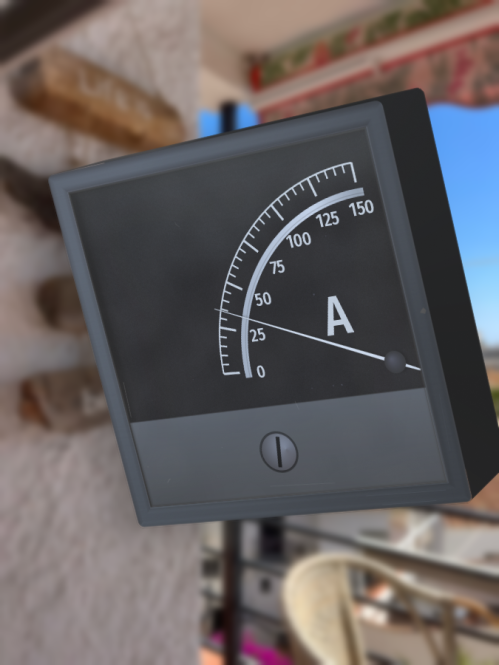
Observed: value=35 unit=A
